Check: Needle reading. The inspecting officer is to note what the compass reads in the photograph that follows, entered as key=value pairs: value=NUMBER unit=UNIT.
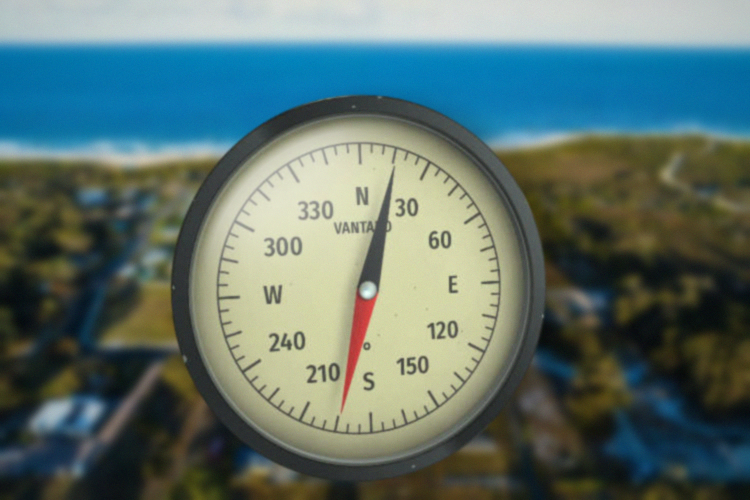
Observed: value=195 unit=°
